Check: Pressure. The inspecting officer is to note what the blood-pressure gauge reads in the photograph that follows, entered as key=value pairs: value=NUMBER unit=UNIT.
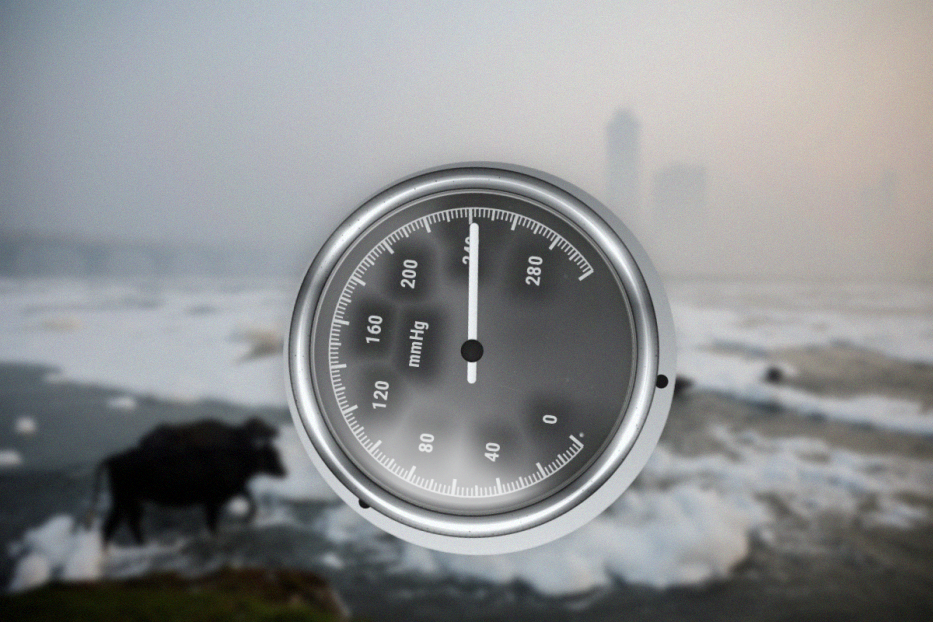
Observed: value=242 unit=mmHg
